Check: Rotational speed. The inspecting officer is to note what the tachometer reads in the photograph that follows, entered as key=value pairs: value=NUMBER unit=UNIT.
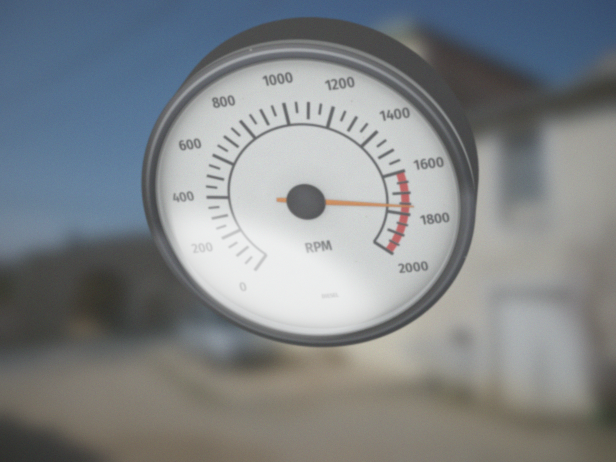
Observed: value=1750 unit=rpm
